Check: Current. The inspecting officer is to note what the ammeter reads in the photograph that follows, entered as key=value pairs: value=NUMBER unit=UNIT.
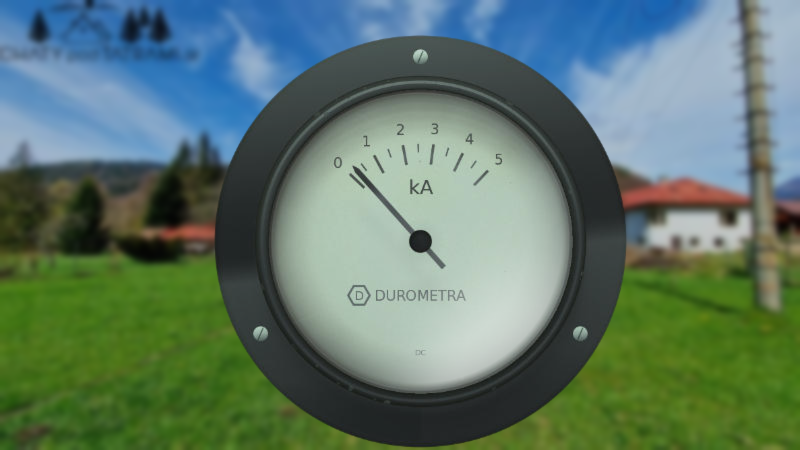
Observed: value=0.25 unit=kA
